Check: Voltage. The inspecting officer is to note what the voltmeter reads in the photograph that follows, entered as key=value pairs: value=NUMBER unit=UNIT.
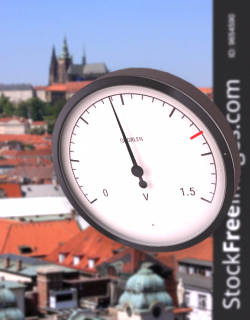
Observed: value=0.7 unit=V
